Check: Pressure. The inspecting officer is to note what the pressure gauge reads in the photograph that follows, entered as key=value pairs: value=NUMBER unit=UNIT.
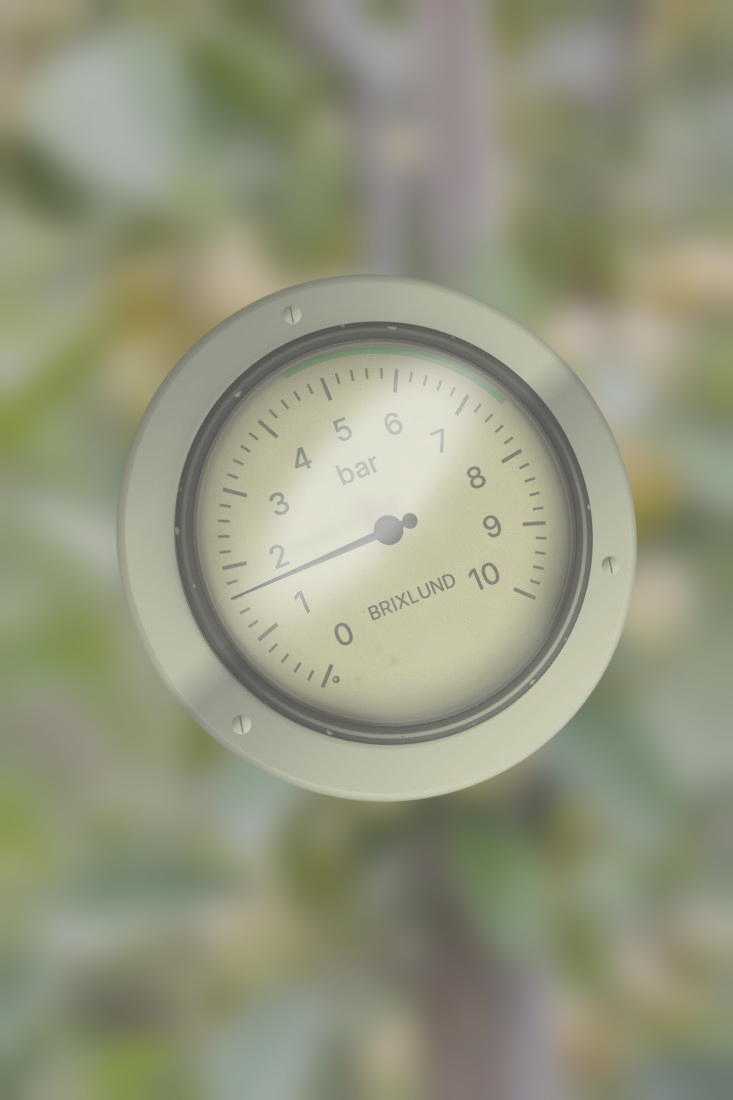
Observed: value=1.6 unit=bar
